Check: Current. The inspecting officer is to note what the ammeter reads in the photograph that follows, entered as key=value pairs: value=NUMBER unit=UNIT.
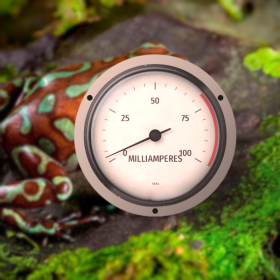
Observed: value=2.5 unit=mA
